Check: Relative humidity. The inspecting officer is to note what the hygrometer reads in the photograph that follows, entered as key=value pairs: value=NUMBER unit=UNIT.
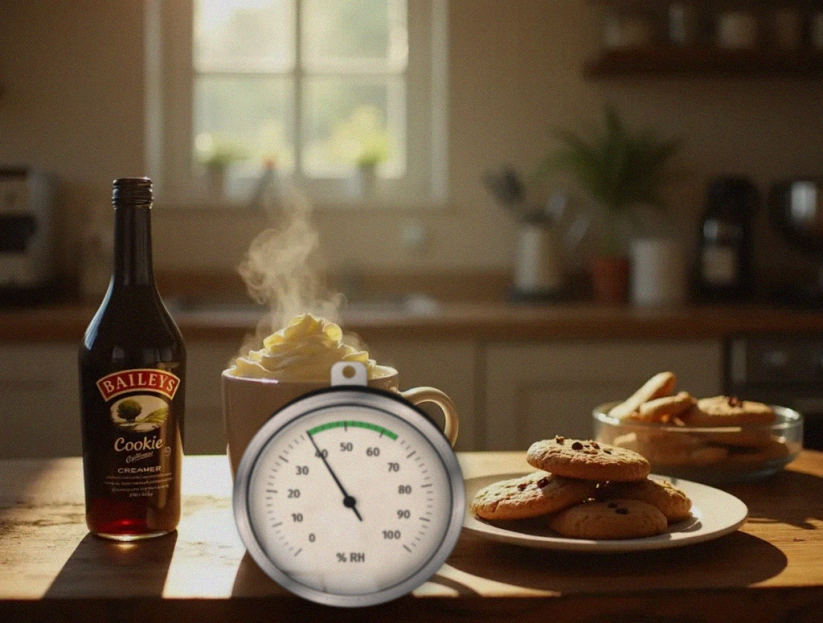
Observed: value=40 unit=%
